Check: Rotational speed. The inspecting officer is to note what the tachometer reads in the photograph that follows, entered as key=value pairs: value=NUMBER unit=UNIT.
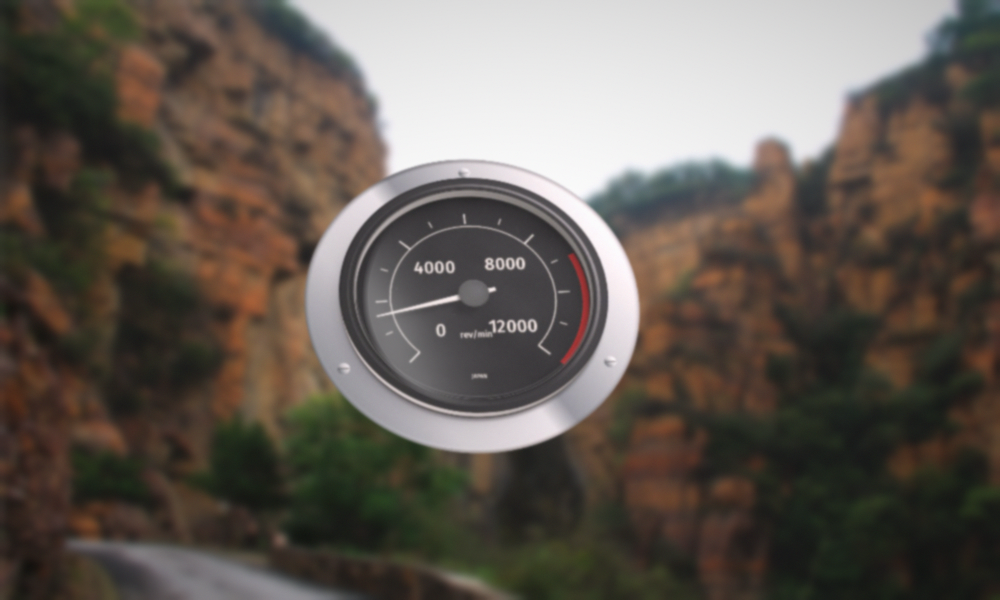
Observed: value=1500 unit=rpm
